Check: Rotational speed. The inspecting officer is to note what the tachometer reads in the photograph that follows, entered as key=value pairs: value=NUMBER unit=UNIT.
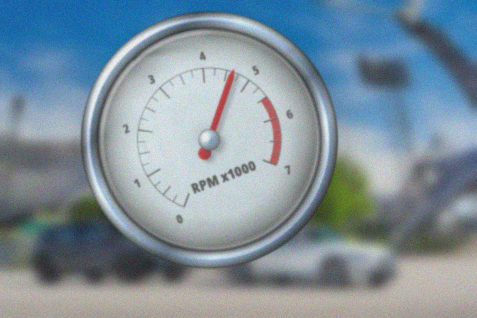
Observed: value=4625 unit=rpm
